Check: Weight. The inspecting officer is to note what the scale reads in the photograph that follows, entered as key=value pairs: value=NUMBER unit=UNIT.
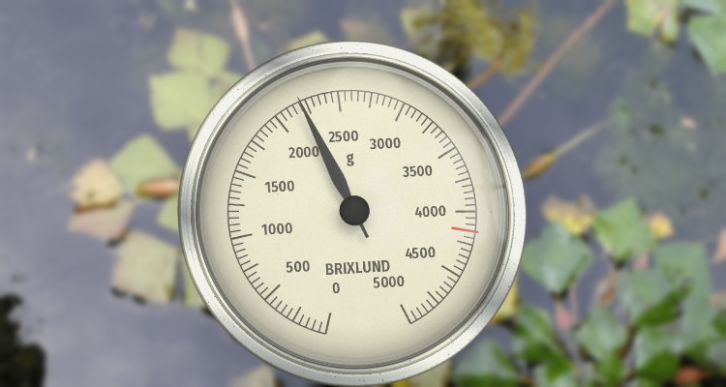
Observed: value=2200 unit=g
